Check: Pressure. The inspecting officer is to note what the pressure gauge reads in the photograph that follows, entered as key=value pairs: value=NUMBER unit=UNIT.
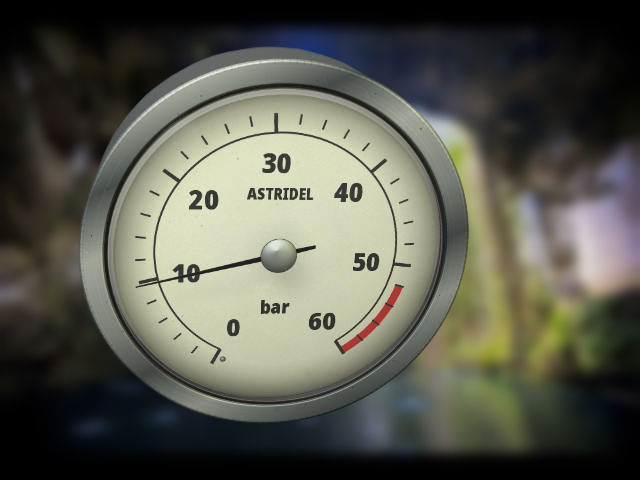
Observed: value=10 unit=bar
